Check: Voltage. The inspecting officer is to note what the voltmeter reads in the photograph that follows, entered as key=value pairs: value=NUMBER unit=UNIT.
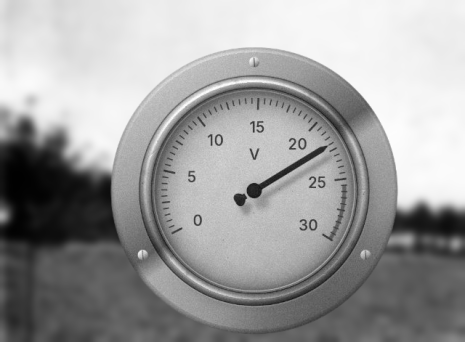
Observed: value=22 unit=V
